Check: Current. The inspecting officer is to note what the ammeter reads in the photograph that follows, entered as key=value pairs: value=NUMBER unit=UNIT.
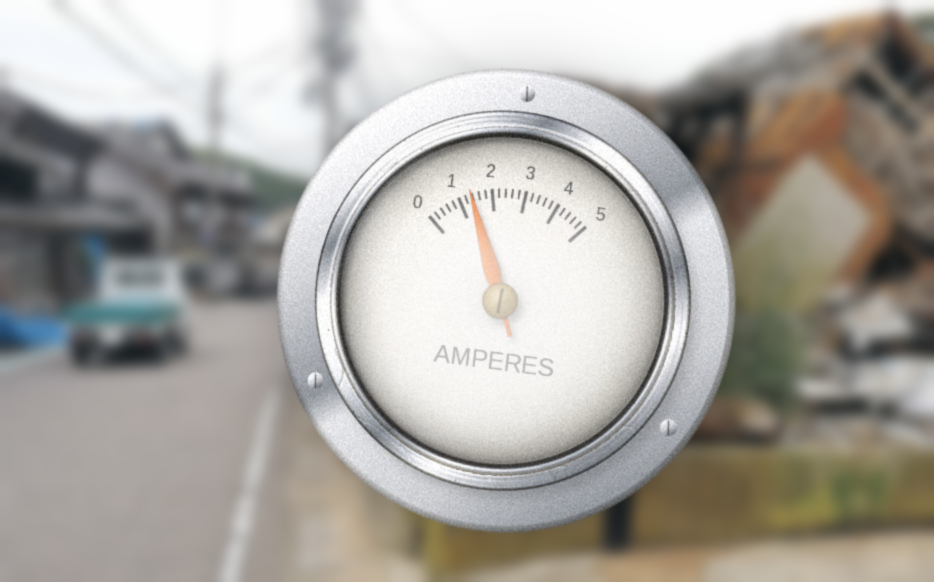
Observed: value=1.4 unit=A
